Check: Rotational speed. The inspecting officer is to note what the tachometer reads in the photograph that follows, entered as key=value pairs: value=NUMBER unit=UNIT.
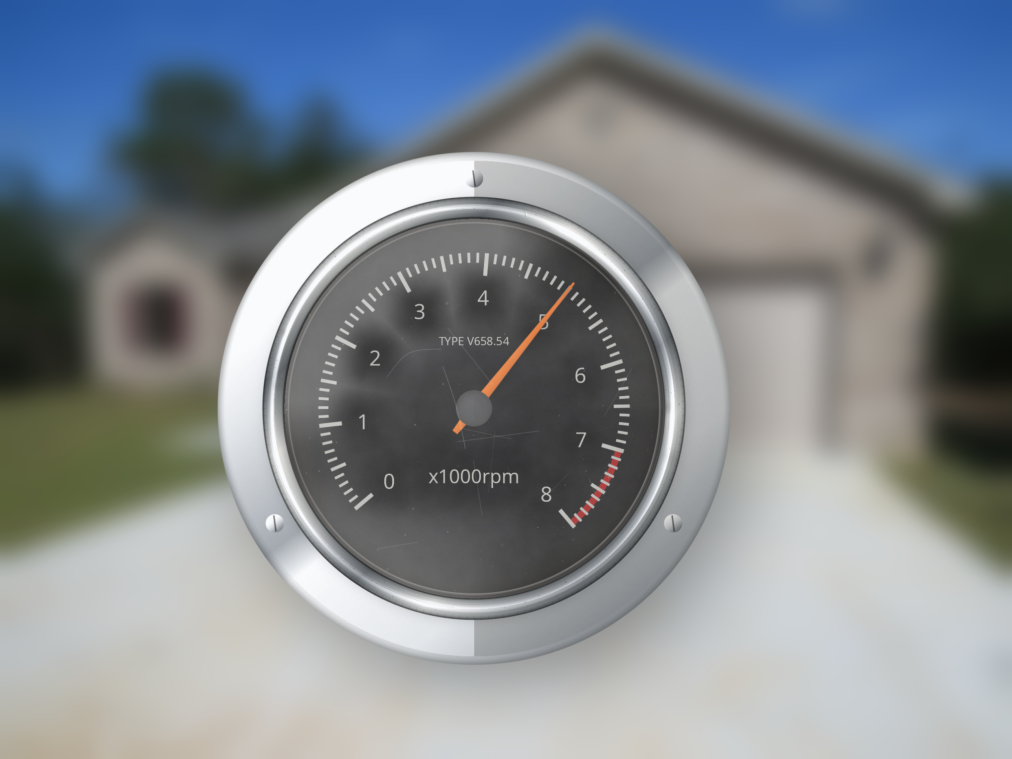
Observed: value=5000 unit=rpm
